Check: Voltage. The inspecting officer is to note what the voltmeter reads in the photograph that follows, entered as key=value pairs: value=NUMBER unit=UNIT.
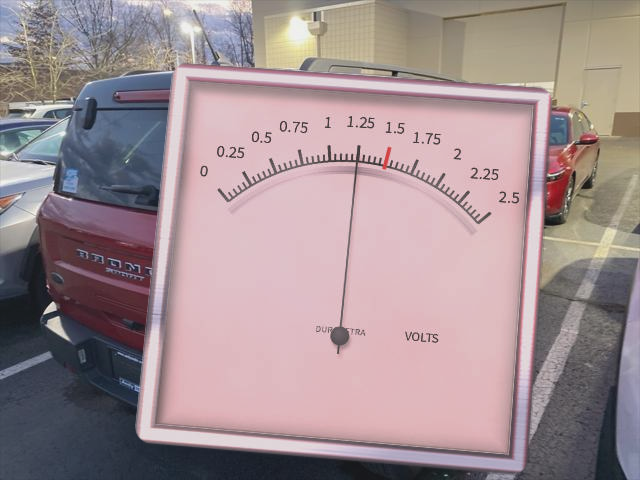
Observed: value=1.25 unit=V
